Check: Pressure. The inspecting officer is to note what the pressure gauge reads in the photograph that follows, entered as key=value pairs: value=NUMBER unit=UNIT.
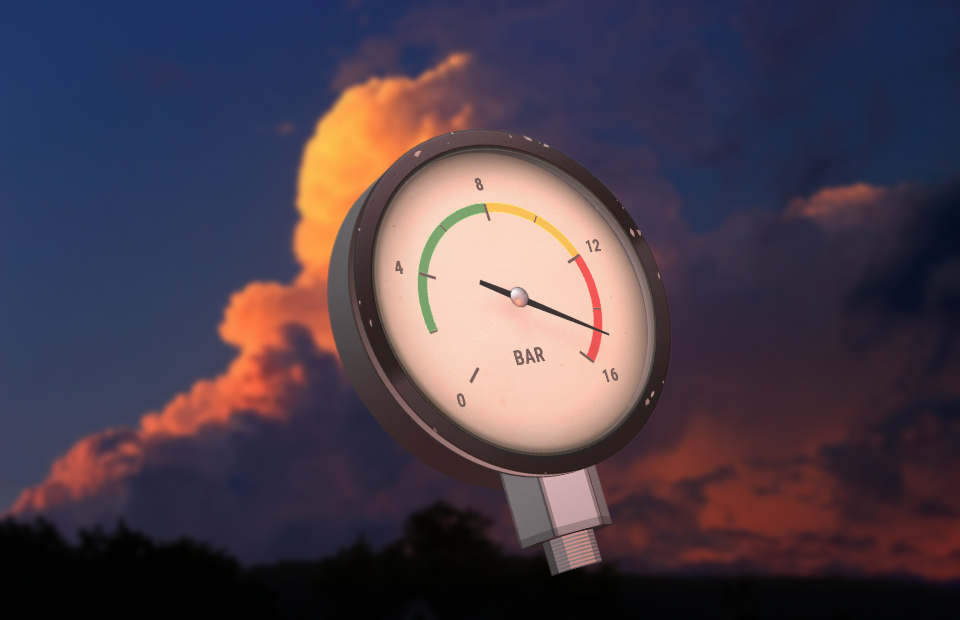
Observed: value=15 unit=bar
